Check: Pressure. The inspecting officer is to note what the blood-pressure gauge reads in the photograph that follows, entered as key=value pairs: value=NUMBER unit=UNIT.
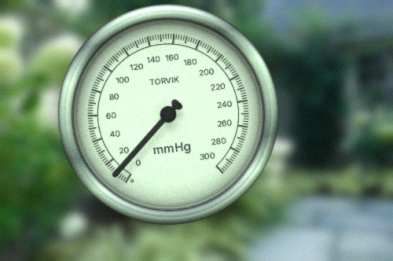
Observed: value=10 unit=mmHg
